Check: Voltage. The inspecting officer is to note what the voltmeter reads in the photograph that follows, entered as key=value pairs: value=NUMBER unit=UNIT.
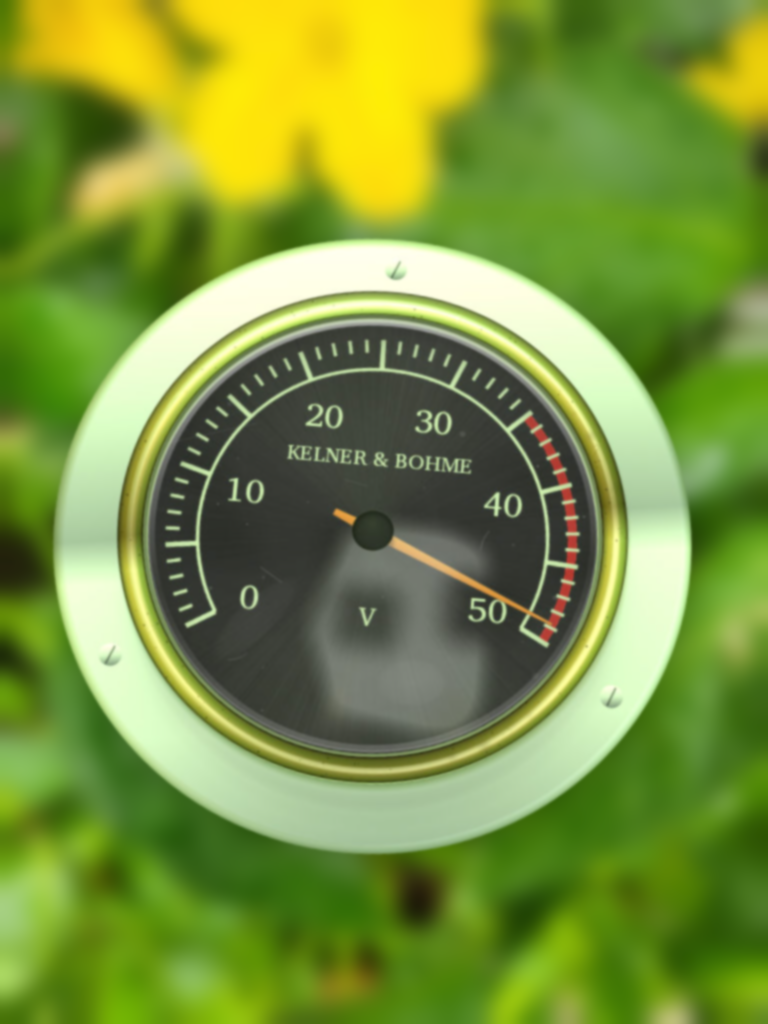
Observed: value=49 unit=V
